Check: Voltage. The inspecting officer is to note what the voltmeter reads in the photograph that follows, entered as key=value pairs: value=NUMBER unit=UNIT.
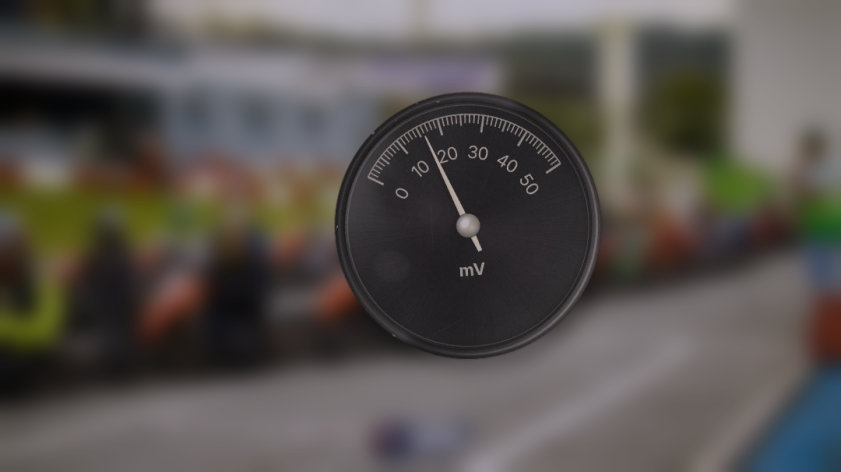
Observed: value=16 unit=mV
